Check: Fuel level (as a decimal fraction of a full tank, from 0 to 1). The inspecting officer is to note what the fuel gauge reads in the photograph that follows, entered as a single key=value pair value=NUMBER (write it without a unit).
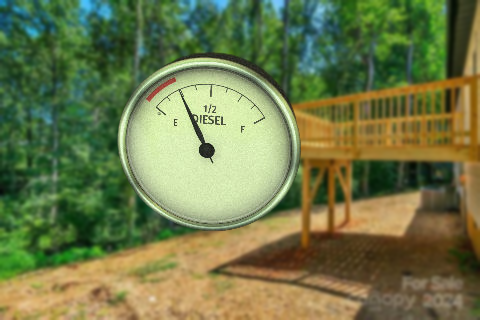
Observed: value=0.25
